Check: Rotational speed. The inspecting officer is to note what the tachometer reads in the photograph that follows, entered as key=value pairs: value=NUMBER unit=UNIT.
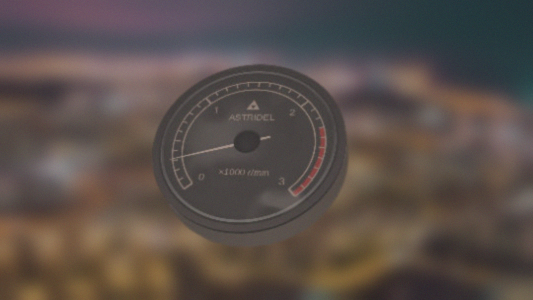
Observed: value=300 unit=rpm
